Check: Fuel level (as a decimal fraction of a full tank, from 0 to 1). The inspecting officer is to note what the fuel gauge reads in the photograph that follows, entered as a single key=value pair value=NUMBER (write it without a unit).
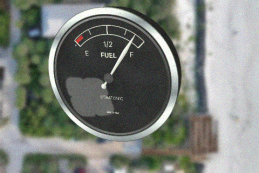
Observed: value=0.875
